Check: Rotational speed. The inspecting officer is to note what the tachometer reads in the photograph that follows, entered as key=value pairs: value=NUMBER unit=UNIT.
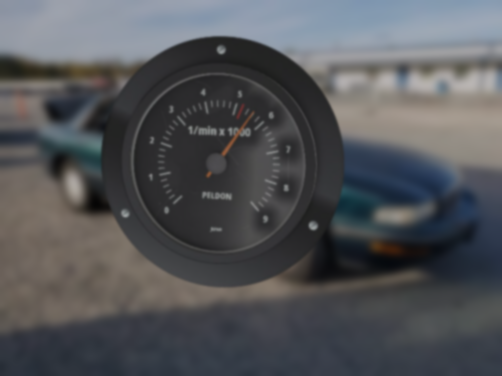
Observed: value=5600 unit=rpm
